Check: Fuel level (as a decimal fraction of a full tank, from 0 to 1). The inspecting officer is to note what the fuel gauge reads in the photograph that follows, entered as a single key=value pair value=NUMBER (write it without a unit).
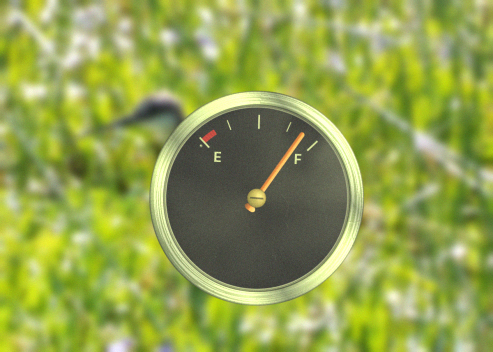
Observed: value=0.875
